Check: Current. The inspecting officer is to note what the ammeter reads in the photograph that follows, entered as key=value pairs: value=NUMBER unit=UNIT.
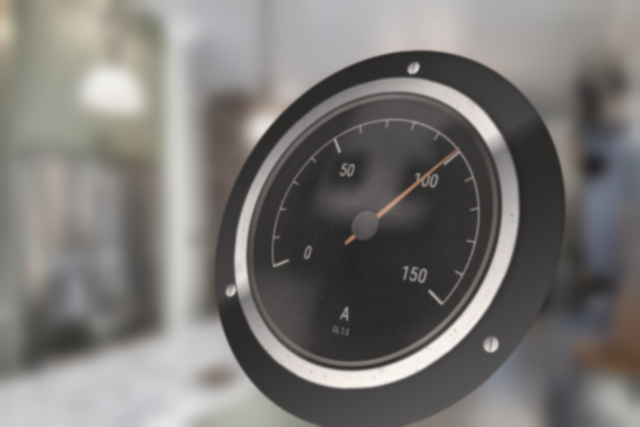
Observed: value=100 unit=A
